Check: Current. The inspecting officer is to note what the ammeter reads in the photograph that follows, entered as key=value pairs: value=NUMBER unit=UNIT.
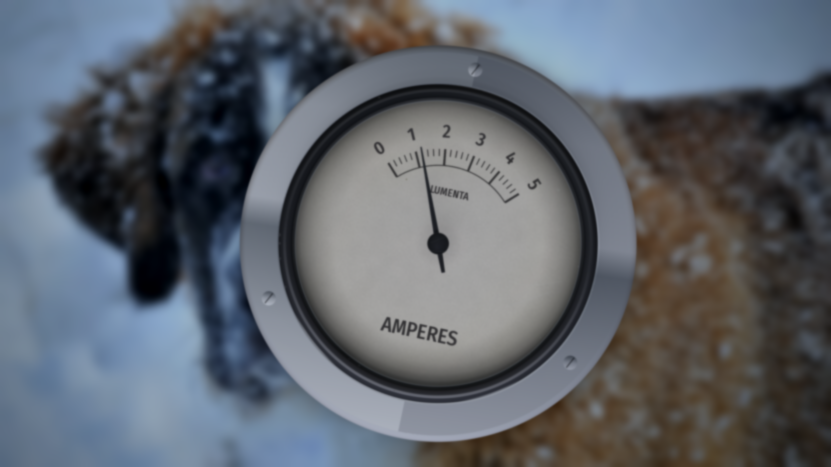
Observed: value=1.2 unit=A
